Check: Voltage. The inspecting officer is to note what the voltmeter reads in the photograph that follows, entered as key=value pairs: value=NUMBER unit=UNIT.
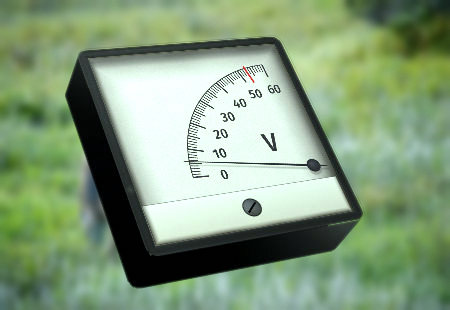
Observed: value=5 unit=V
